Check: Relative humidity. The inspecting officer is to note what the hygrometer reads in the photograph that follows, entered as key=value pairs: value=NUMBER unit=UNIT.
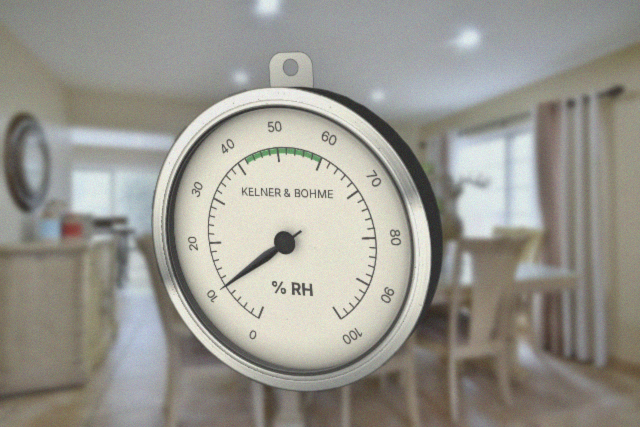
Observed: value=10 unit=%
